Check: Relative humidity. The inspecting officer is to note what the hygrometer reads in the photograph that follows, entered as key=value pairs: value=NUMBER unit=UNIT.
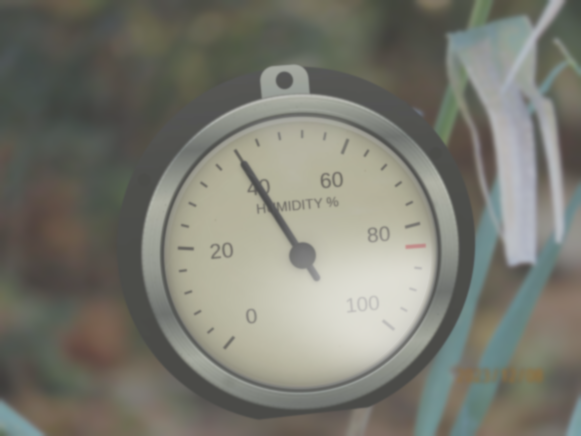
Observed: value=40 unit=%
